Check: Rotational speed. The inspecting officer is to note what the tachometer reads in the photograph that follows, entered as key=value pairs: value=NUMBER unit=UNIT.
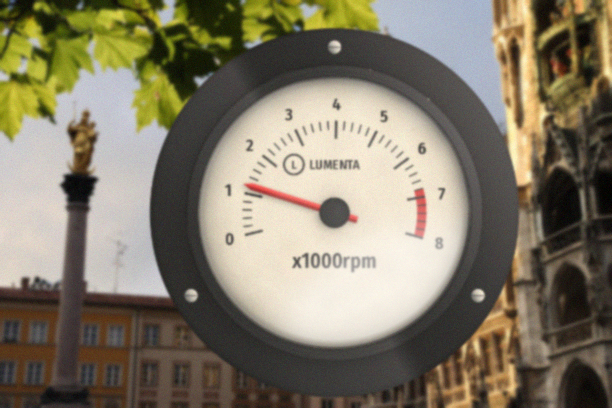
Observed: value=1200 unit=rpm
